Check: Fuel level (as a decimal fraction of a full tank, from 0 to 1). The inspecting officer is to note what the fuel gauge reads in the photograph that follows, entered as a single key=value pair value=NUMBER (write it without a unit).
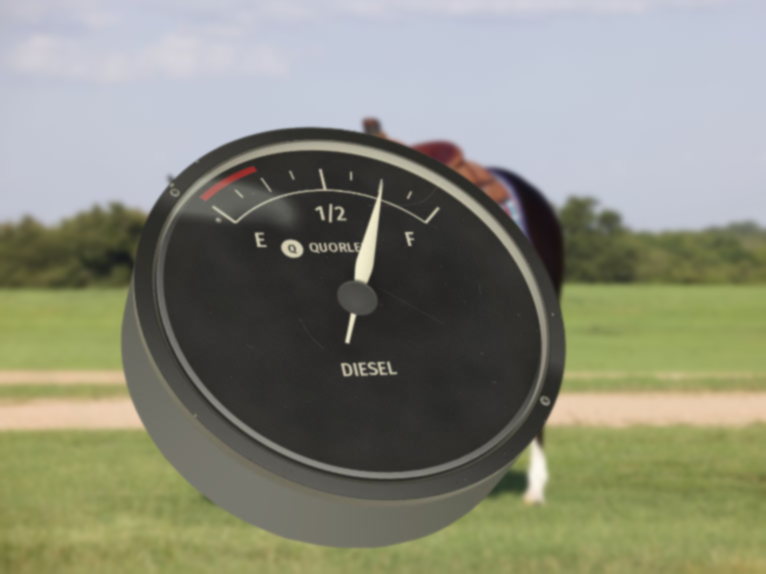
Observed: value=0.75
